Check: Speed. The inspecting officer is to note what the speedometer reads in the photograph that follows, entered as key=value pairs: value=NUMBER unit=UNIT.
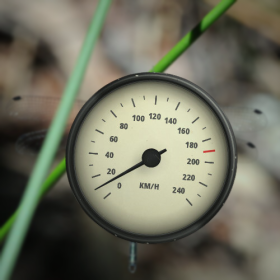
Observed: value=10 unit=km/h
